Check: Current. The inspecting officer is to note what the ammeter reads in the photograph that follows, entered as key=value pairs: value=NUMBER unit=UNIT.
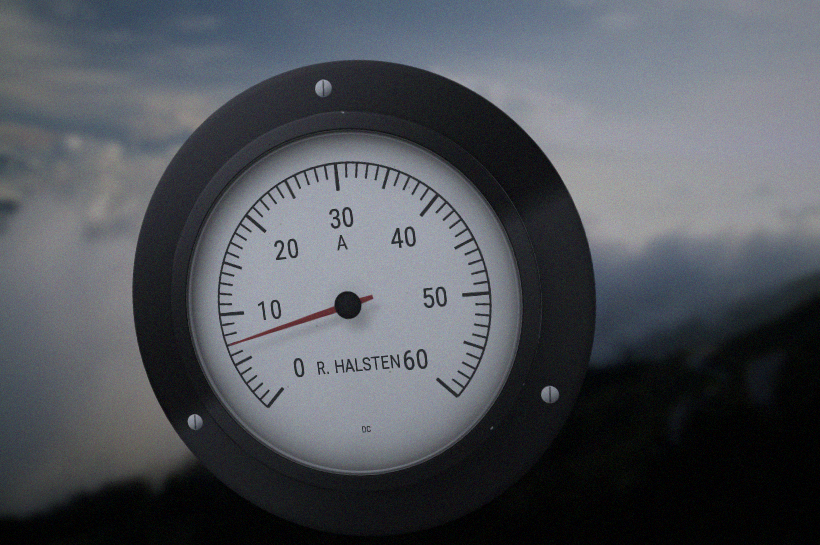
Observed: value=7 unit=A
